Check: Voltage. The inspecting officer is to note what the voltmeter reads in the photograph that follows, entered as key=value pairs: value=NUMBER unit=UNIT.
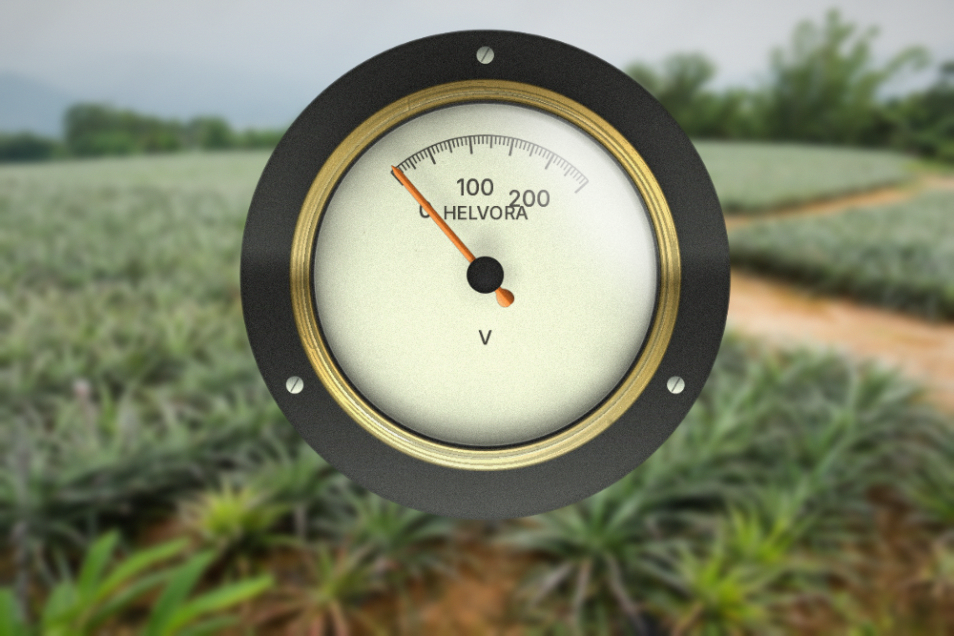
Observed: value=5 unit=V
